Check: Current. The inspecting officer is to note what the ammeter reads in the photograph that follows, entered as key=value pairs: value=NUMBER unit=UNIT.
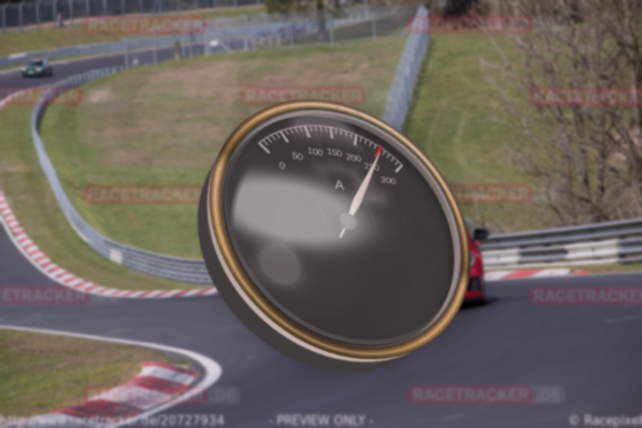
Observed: value=250 unit=A
